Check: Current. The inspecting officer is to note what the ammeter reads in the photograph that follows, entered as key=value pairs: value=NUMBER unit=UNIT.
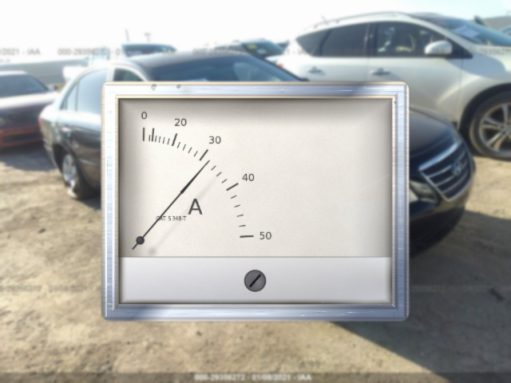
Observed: value=32 unit=A
